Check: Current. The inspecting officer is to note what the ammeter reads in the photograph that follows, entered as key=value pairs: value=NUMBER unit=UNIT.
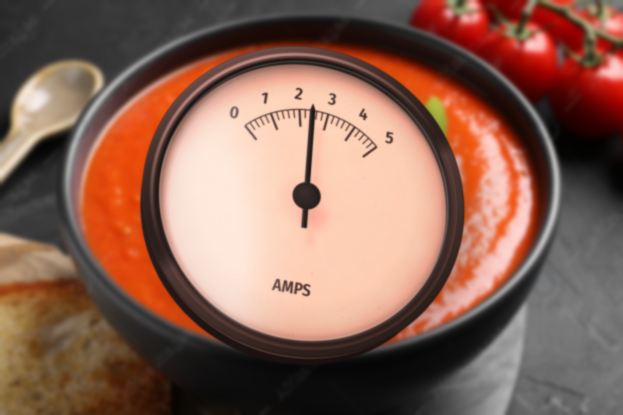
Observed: value=2.4 unit=A
